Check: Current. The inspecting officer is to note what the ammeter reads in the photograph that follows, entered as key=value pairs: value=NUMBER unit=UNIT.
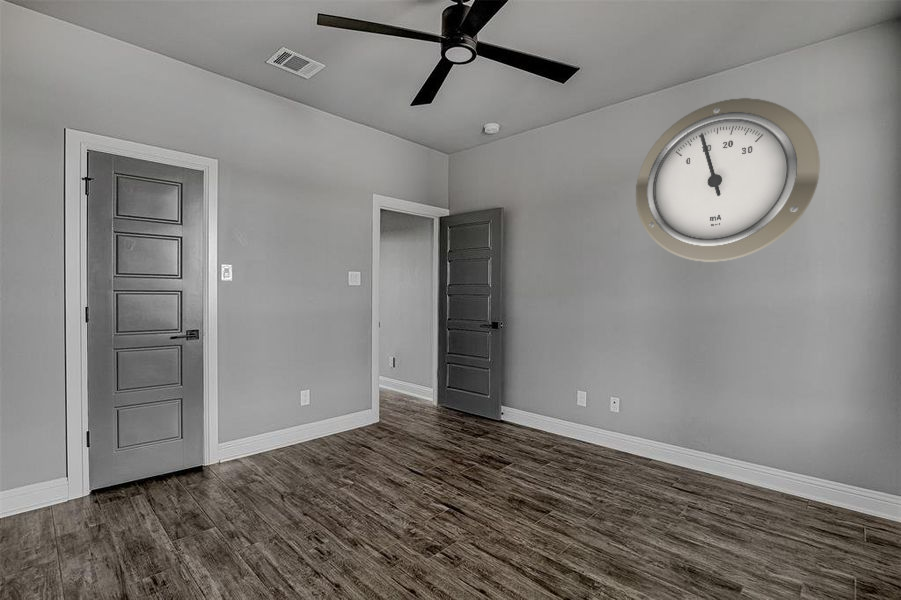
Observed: value=10 unit=mA
